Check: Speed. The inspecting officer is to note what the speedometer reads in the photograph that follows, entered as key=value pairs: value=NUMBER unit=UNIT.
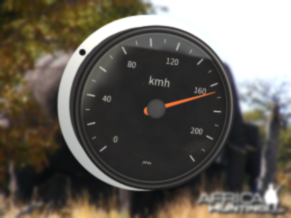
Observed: value=165 unit=km/h
